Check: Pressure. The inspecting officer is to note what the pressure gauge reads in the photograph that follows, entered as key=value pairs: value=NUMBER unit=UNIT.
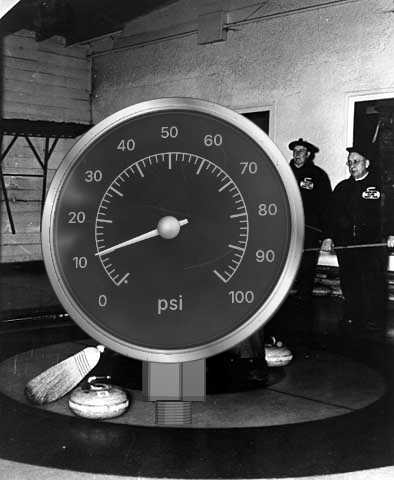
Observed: value=10 unit=psi
